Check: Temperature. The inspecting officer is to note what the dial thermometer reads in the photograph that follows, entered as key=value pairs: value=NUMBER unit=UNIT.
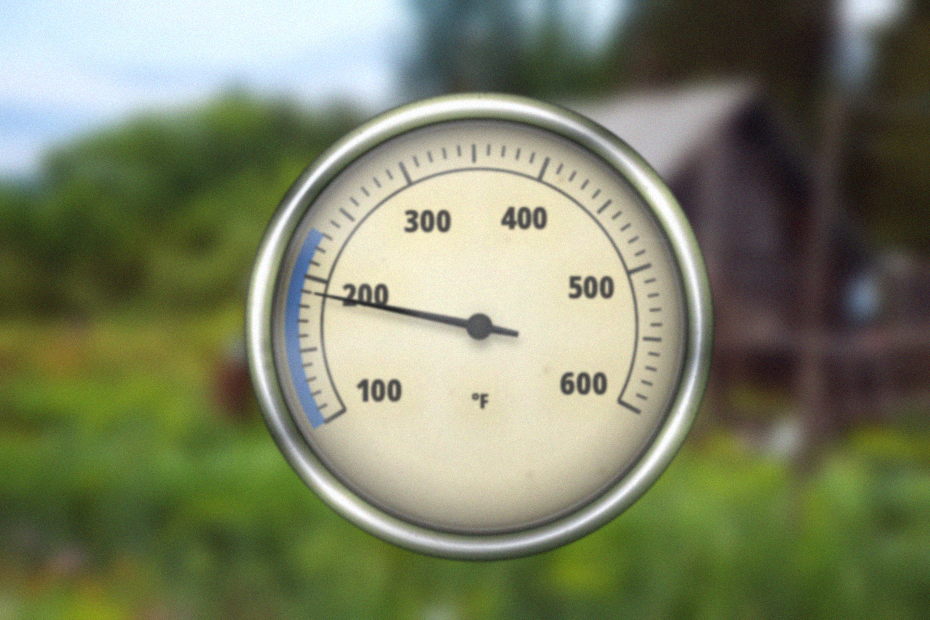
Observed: value=190 unit=°F
